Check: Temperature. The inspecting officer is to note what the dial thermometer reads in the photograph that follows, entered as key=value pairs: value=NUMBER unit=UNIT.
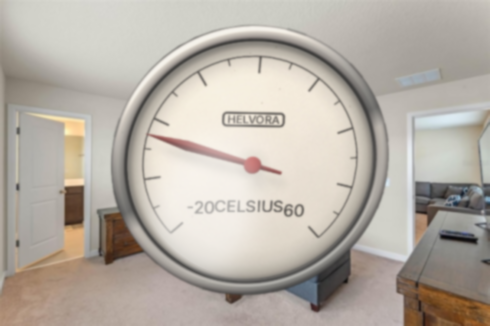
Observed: value=-2.5 unit=°C
